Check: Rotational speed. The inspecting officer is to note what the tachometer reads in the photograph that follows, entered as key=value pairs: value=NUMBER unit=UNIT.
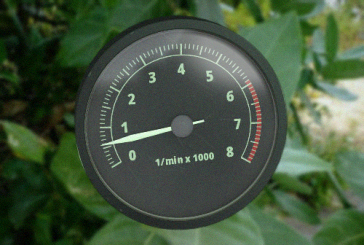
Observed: value=600 unit=rpm
